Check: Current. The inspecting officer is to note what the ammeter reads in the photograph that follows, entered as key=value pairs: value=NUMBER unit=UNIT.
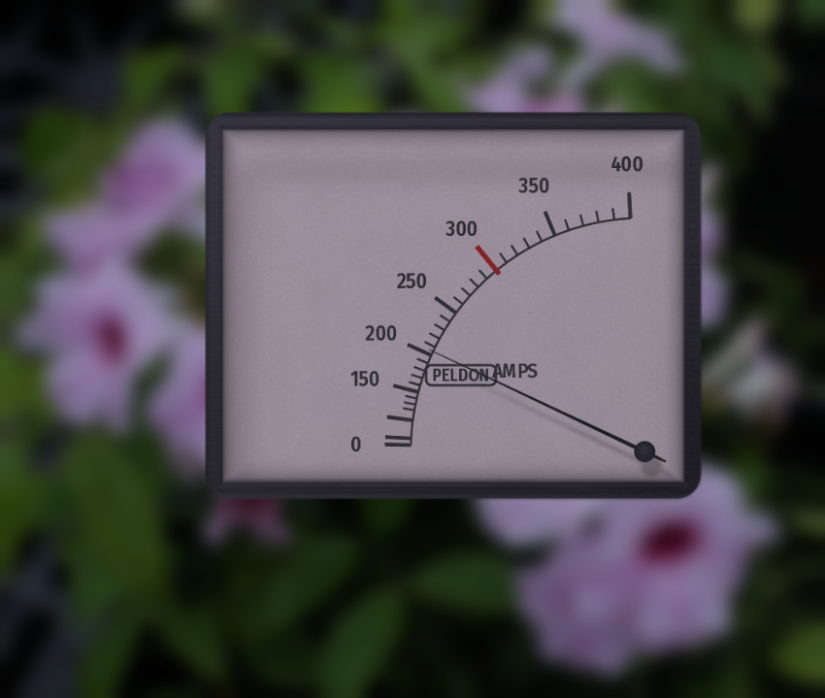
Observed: value=205 unit=A
